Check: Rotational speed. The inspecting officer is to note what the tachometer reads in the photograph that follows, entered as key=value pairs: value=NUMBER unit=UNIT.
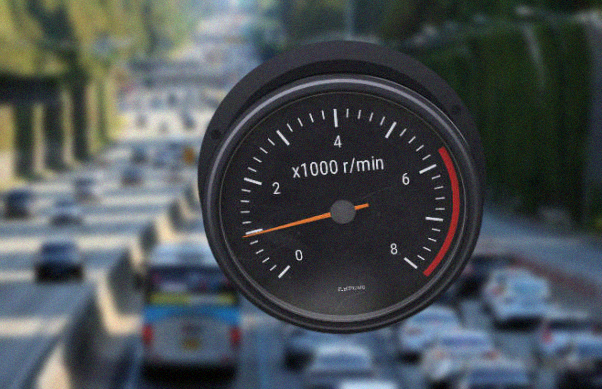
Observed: value=1000 unit=rpm
